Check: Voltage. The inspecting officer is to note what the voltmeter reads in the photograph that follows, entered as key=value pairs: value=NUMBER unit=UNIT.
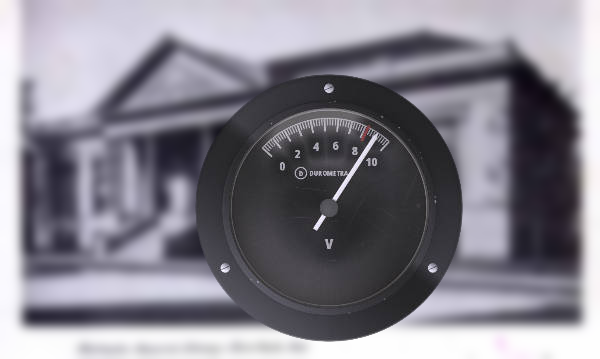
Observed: value=9 unit=V
